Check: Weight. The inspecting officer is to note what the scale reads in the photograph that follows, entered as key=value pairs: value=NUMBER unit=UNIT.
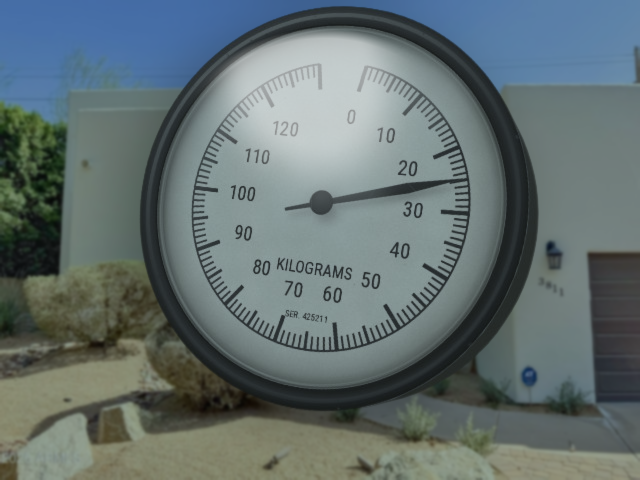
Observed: value=25 unit=kg
